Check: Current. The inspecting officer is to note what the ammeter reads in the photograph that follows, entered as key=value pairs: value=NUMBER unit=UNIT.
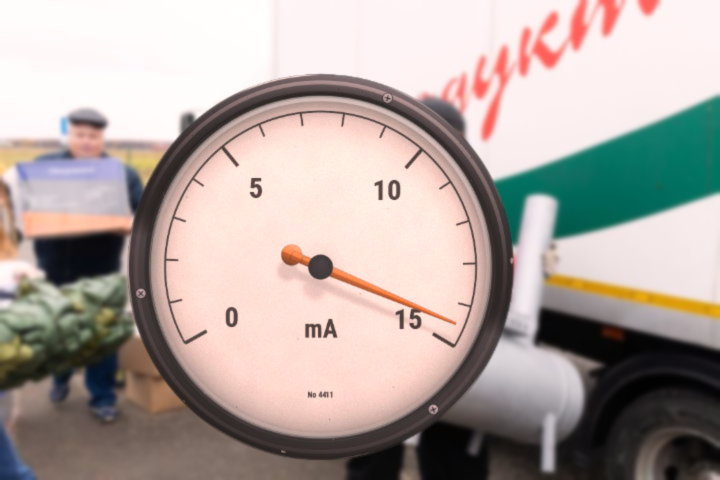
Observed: value=14.5 unit=mA
